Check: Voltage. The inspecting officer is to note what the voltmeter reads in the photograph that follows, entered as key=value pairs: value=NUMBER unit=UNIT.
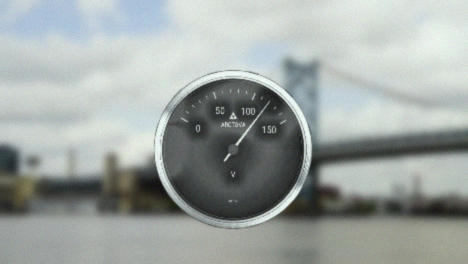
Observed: value=120 unit=V
